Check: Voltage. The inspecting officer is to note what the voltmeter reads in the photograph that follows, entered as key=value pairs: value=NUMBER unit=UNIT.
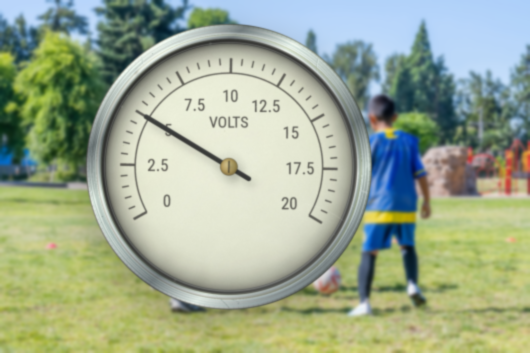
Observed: value=5 unit=V
